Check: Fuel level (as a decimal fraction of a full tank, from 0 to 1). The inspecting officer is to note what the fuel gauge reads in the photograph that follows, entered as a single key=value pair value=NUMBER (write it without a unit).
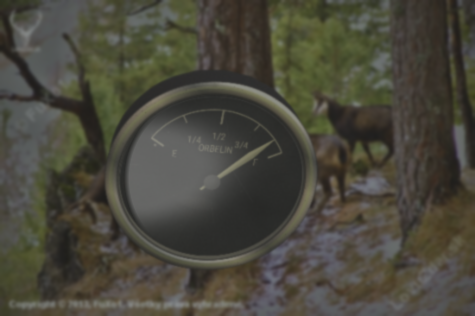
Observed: value=0.875
